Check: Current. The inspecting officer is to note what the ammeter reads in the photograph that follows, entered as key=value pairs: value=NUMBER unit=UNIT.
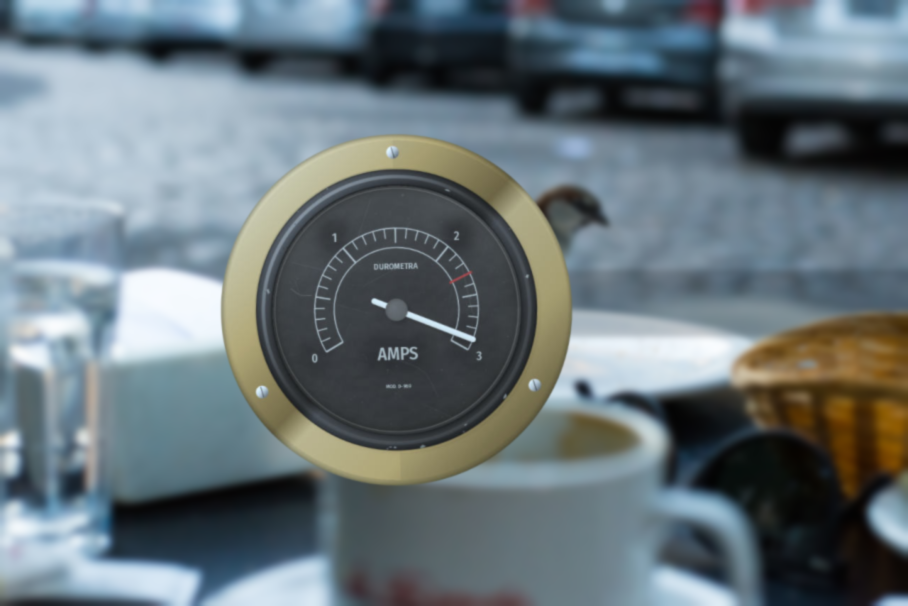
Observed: value=2.9 unit=A
